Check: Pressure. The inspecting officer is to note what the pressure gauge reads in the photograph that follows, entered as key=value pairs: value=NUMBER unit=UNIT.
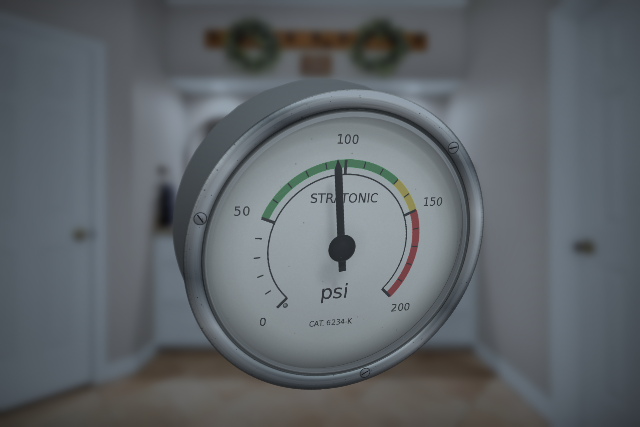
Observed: value=95 unit=psi
